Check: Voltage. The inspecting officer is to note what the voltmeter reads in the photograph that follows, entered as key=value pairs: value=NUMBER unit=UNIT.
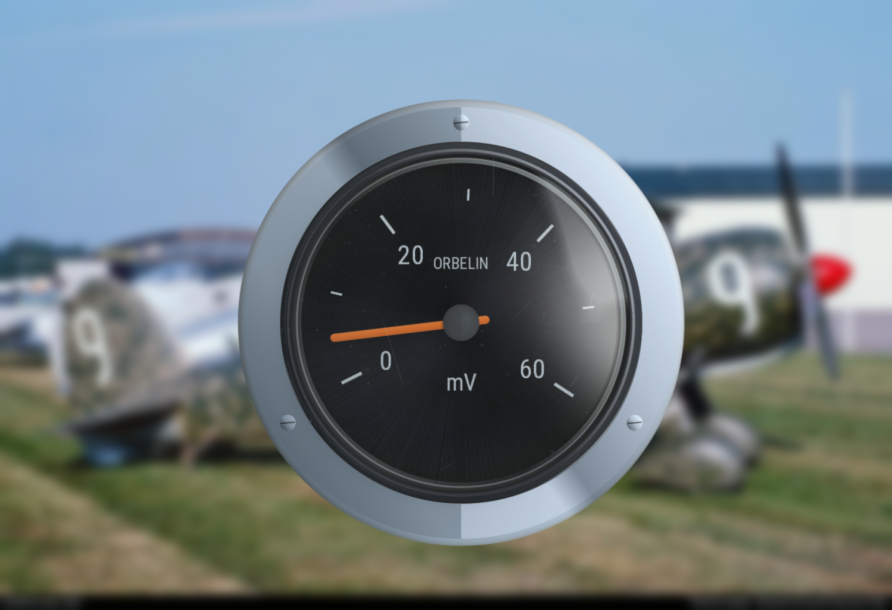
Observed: value=5 unit=mV
